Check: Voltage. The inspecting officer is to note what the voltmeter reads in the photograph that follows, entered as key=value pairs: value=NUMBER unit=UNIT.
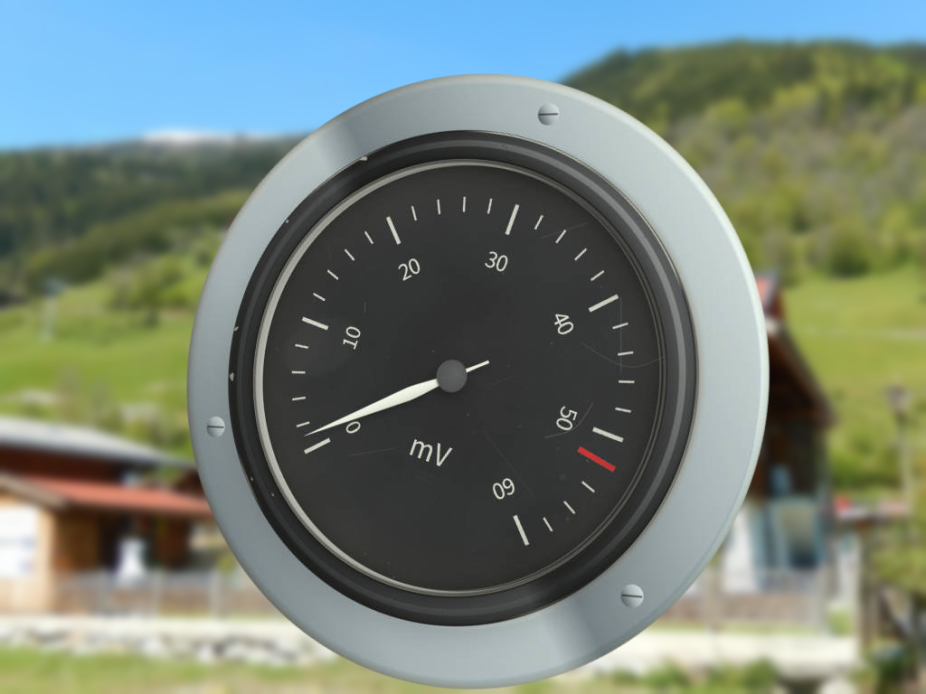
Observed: value=1 unit=mV
